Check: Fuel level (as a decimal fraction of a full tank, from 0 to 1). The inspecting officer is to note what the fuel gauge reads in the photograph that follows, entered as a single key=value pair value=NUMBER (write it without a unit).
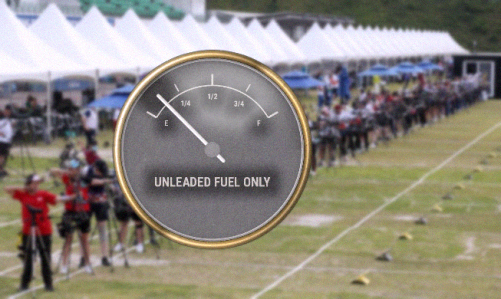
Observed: value=0.125
